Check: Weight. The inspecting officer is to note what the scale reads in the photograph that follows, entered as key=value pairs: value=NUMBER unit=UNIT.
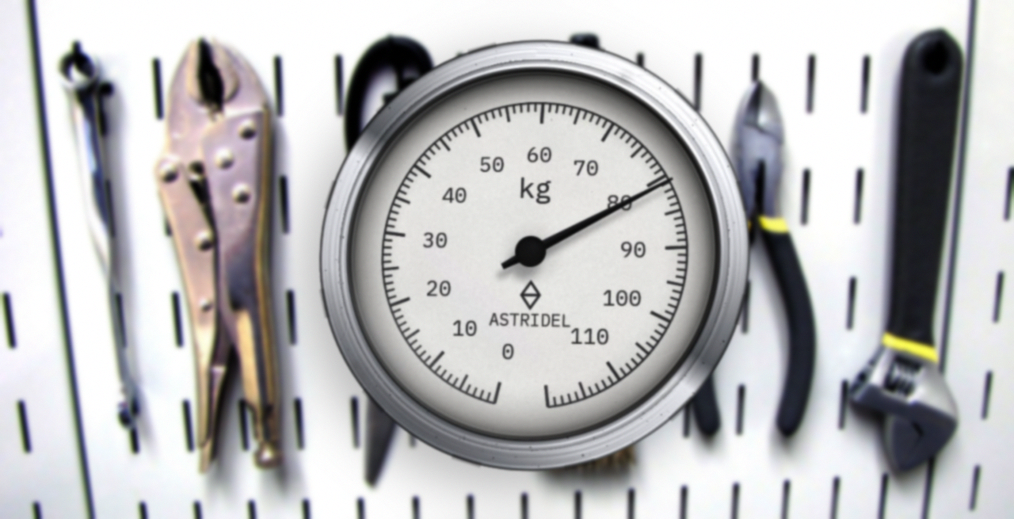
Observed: value=81 unit=kg
